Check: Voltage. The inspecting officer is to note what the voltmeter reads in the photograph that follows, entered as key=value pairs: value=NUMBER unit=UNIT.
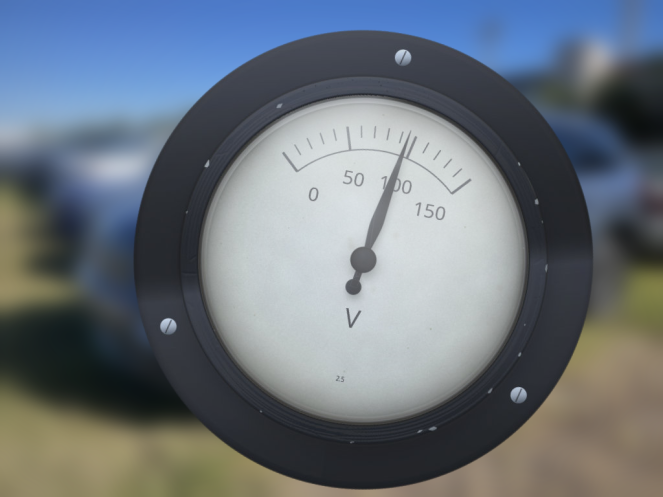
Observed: value=95 unit=V
